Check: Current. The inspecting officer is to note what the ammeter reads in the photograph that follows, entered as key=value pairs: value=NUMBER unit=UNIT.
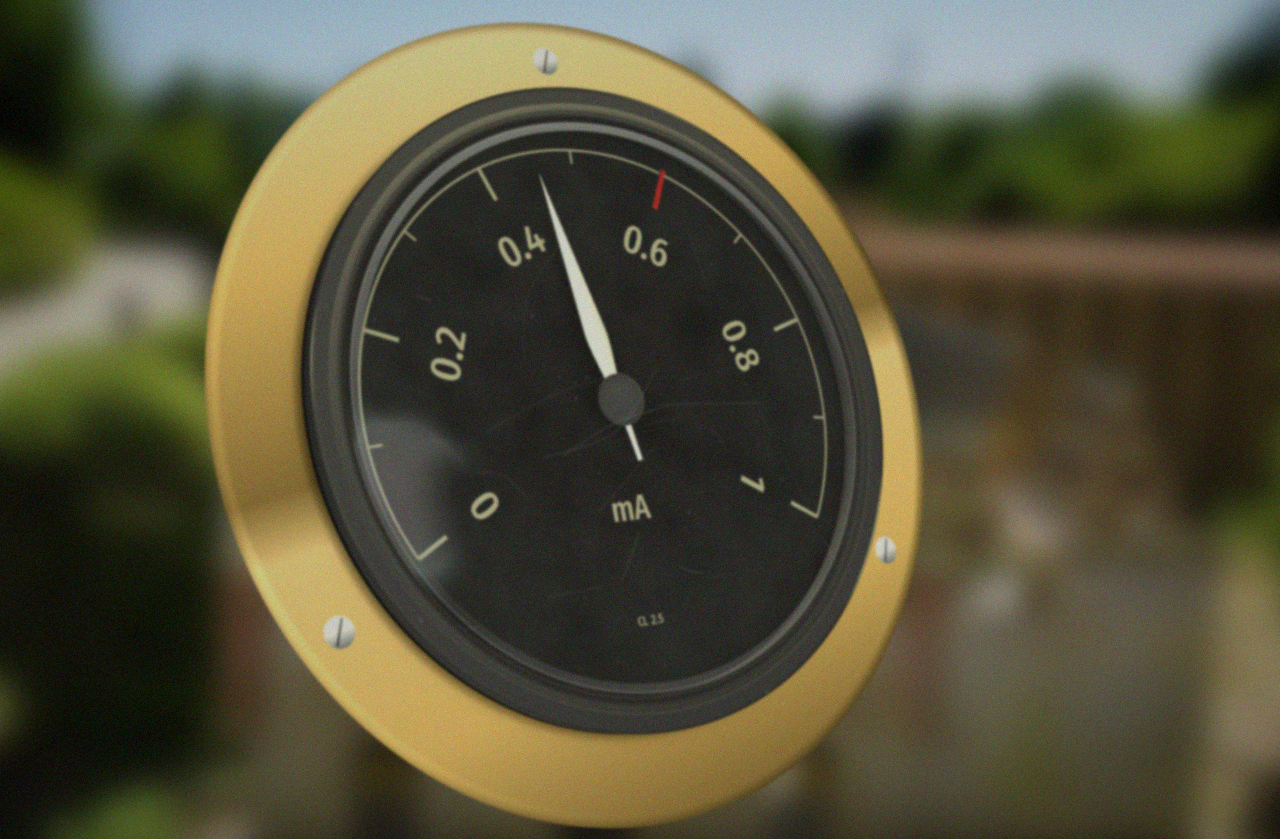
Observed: value=0.45 unit=mA
